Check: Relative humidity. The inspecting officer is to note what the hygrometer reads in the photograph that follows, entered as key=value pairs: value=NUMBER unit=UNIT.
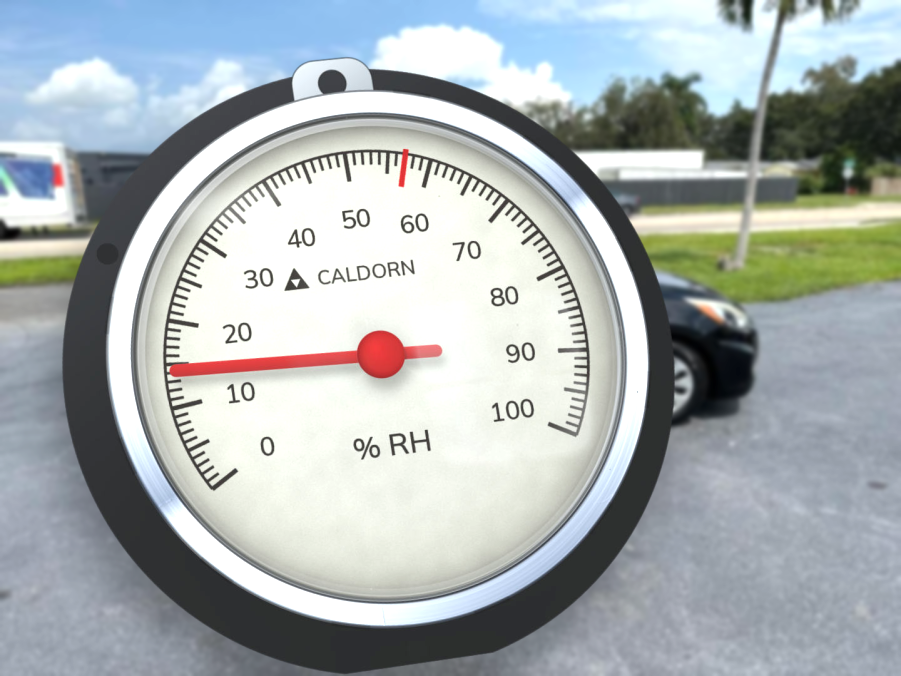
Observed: value=14 unit=%
